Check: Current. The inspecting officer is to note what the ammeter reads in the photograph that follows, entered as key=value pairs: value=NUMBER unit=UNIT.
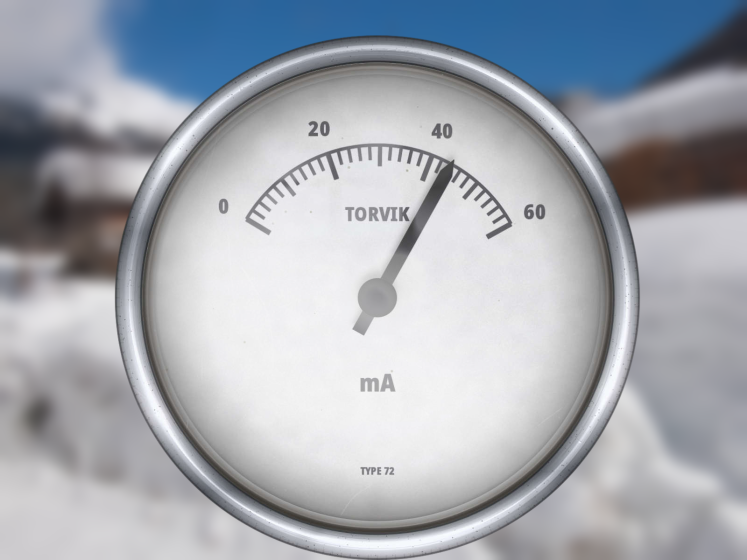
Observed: value=44 unit=mA
